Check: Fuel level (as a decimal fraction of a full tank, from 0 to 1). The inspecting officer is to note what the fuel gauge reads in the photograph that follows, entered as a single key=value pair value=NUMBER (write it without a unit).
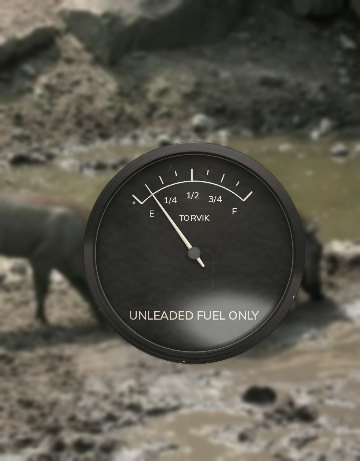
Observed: value=0.125
